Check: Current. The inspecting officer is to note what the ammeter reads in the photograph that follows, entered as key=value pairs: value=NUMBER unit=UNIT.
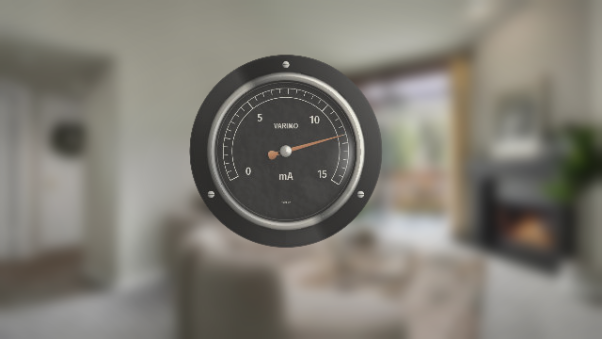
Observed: value=12 unit=mA
